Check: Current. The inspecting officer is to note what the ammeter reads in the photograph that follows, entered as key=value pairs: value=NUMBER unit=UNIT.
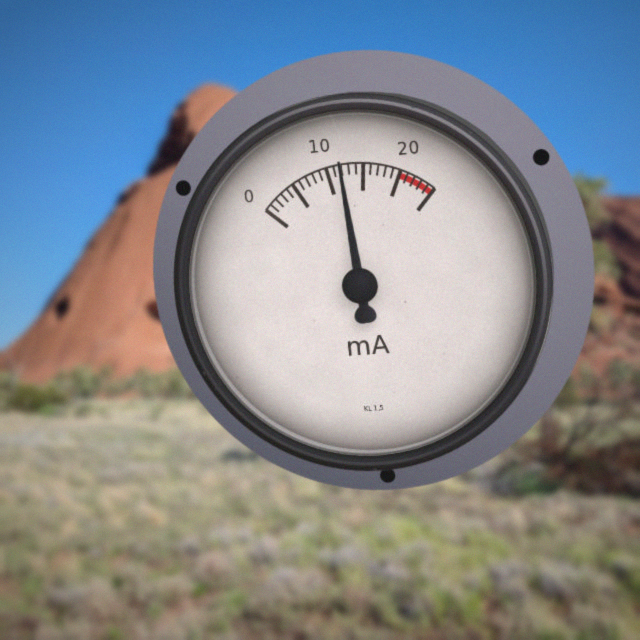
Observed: value=12 unit=mA
